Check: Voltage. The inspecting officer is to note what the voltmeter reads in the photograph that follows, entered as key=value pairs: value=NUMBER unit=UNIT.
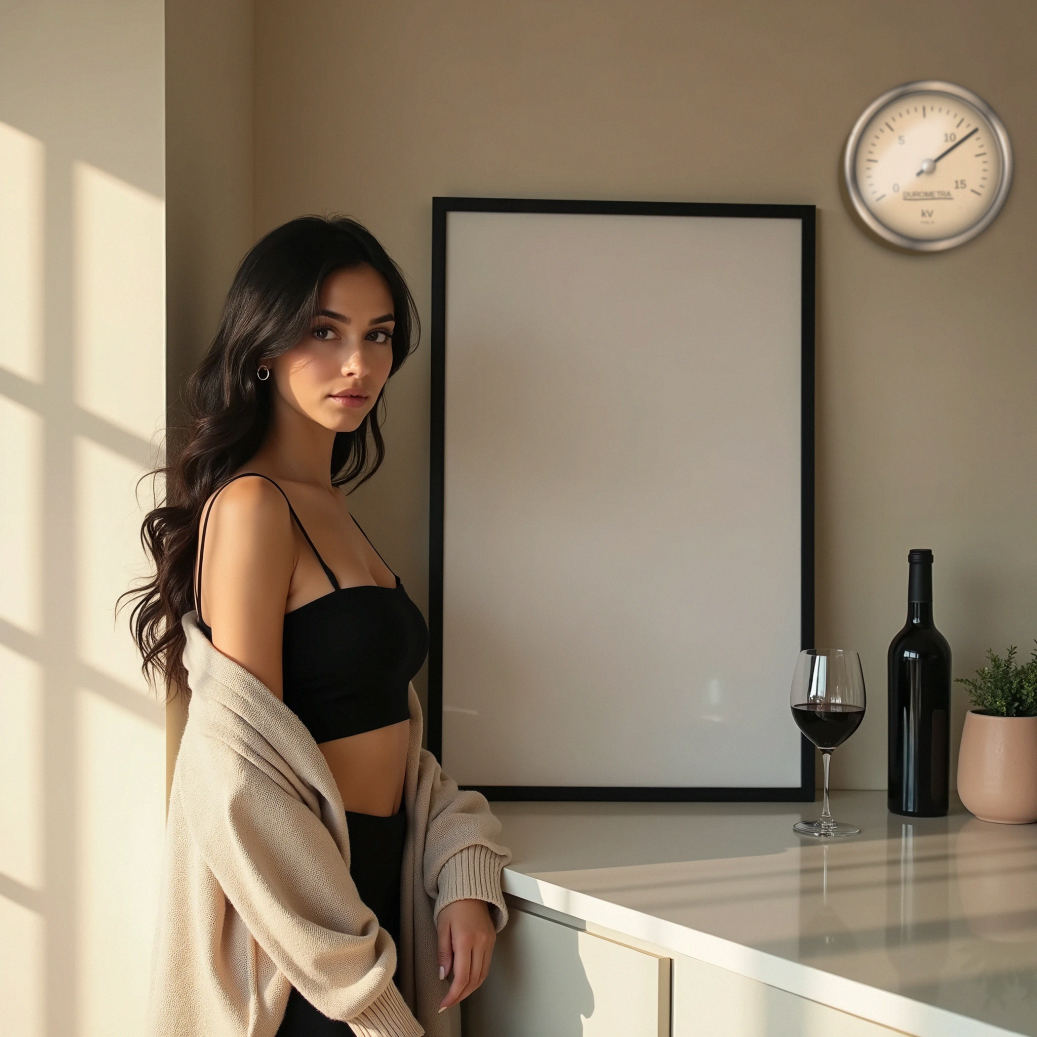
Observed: value=11 unit=kV
